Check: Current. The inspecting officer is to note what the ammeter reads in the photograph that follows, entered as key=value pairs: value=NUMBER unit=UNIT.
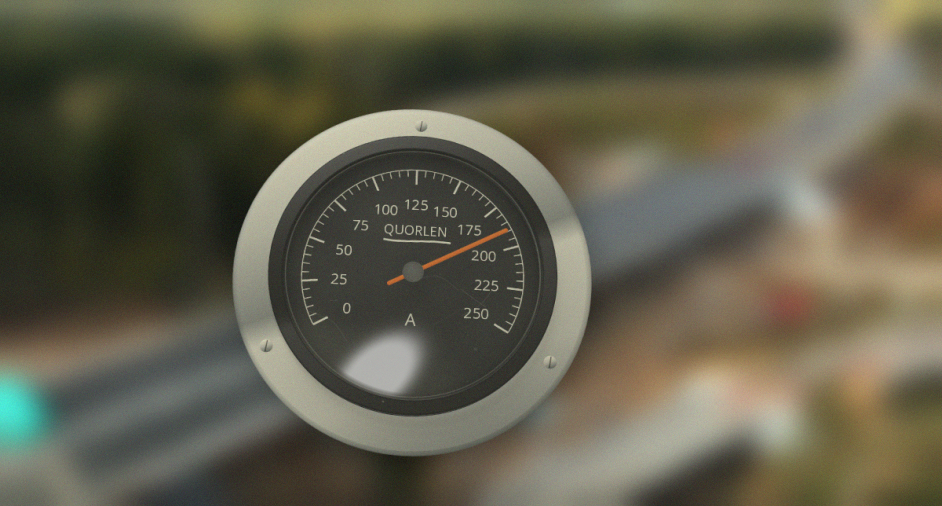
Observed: value=190 unit=A
